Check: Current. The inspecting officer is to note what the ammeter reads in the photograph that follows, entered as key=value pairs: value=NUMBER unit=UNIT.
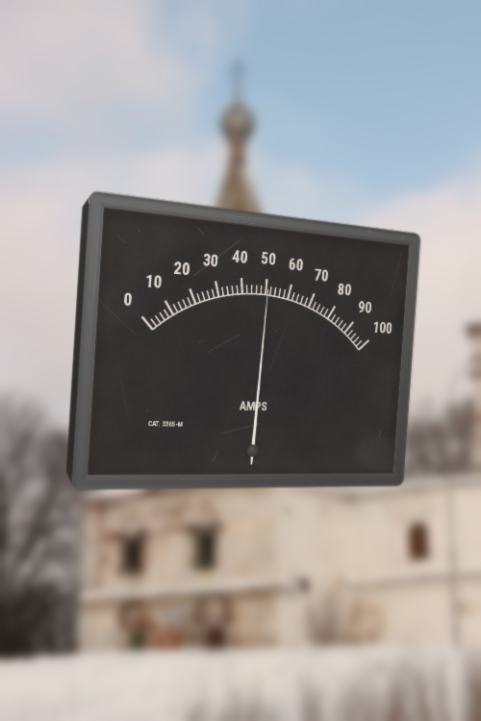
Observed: value=50 unit=A
